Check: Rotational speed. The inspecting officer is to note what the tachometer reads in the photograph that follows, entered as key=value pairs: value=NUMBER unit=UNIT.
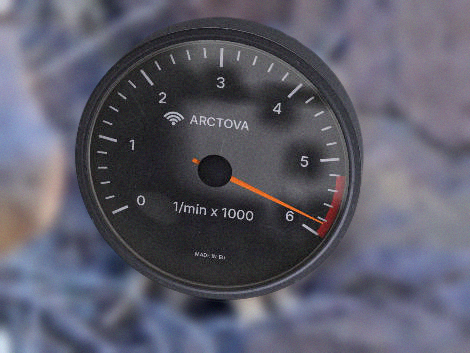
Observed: value=5800 unit=rpm
